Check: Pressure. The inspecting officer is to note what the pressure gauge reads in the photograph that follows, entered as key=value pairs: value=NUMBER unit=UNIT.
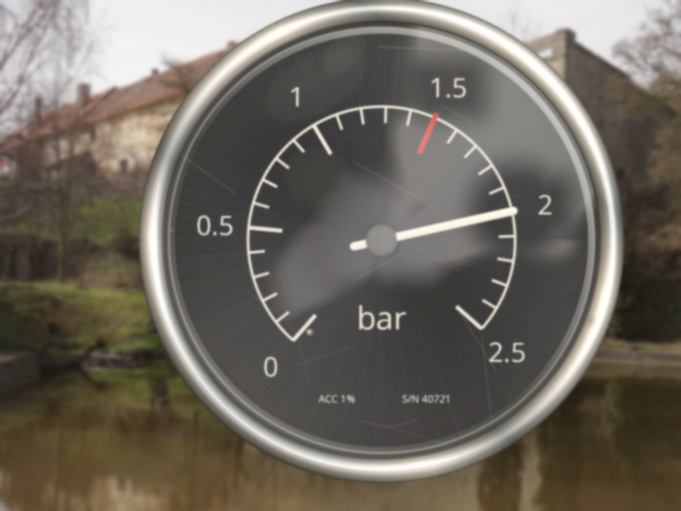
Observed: value=2 unit=bar
